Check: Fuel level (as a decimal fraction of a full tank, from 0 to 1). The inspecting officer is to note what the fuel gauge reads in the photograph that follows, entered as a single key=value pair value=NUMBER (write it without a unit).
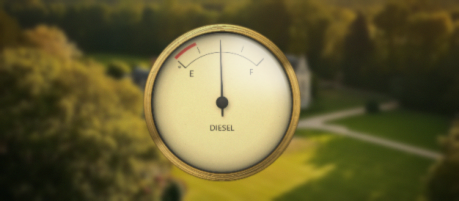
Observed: value=0.5
